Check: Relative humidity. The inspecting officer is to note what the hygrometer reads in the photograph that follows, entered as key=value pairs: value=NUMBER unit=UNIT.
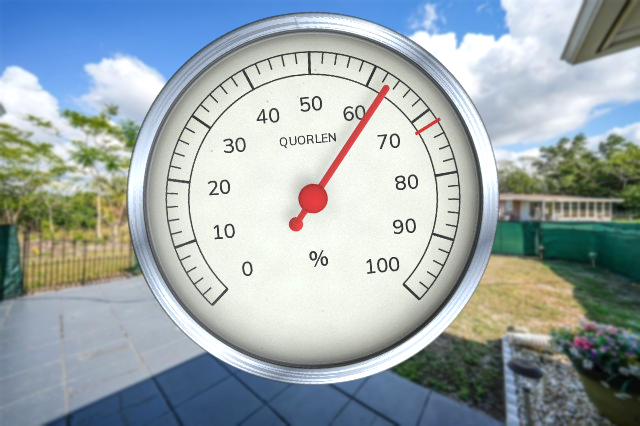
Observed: value=63 unit=%
